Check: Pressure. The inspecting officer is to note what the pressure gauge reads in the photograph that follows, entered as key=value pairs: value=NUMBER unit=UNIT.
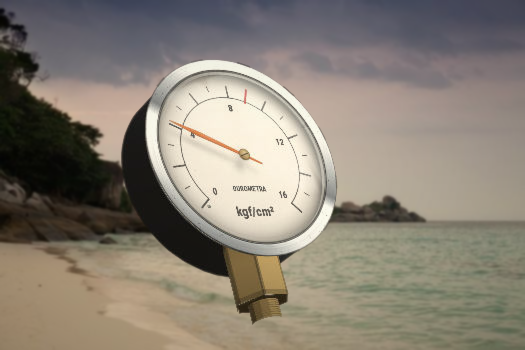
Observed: value=4 unit=kg/cm²
